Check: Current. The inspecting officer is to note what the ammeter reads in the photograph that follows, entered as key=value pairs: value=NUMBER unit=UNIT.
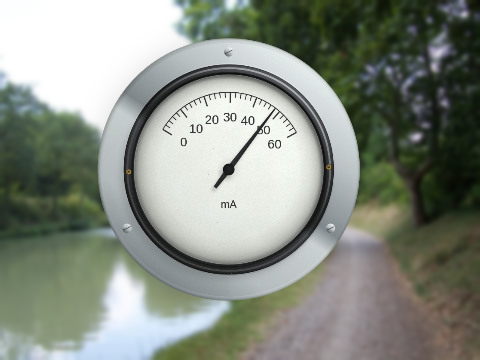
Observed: value=48 unit=mA
